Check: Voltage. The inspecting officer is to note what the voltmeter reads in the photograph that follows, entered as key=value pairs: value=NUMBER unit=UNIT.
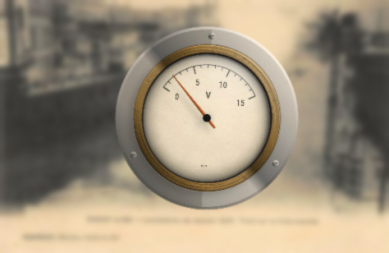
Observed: value=2 unit=V
